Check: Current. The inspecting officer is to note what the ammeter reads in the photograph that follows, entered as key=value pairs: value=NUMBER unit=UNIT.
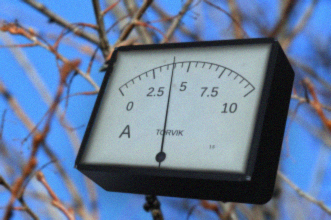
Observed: value=4 unit=A
